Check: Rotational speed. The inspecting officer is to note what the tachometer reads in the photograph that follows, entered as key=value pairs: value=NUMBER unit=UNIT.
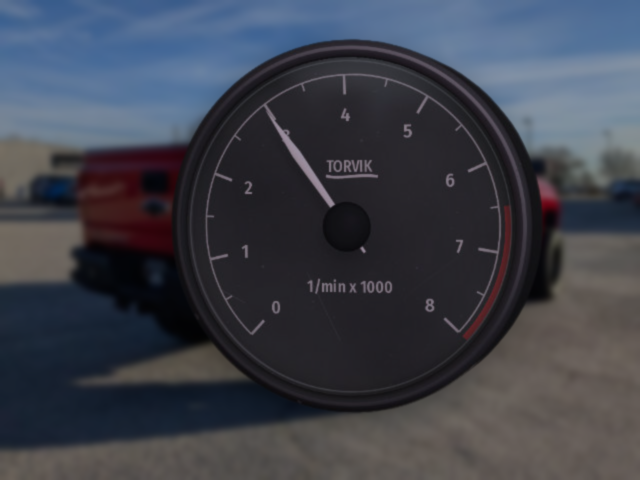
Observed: value=3000 unit=rpm
